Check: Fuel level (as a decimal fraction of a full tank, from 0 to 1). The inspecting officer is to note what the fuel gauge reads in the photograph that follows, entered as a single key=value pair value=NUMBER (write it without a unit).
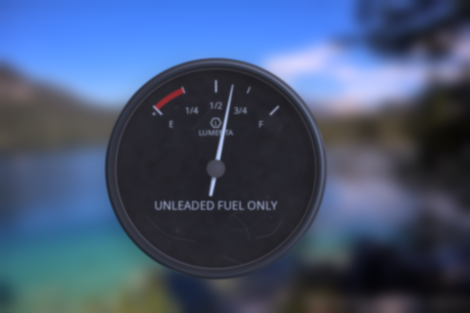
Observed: value=0.625
